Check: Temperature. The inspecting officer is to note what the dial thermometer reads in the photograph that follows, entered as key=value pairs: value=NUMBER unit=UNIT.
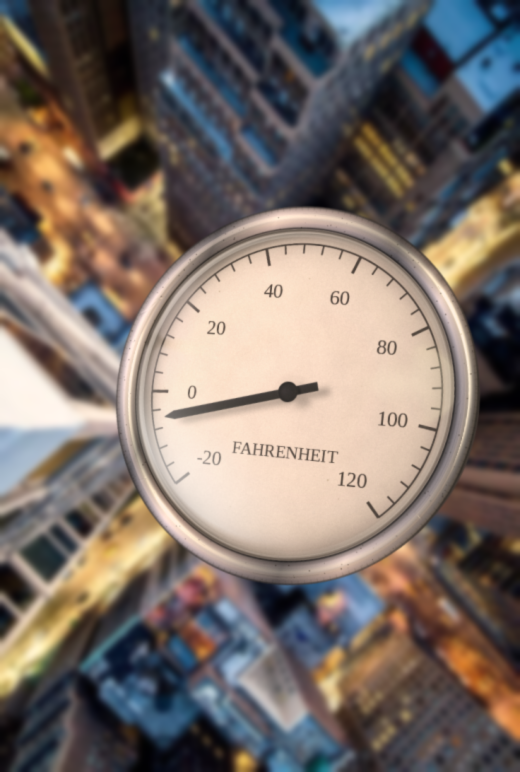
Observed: value=-6 unit=°F
